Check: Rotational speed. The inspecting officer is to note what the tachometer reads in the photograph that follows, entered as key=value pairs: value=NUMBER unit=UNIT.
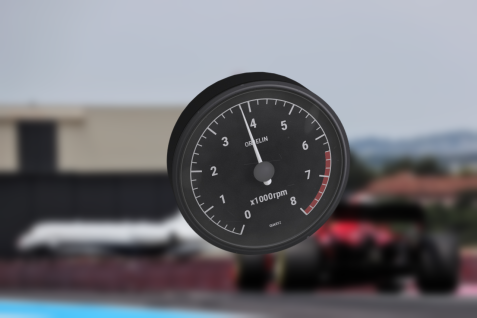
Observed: value=3800 unit=rpm
